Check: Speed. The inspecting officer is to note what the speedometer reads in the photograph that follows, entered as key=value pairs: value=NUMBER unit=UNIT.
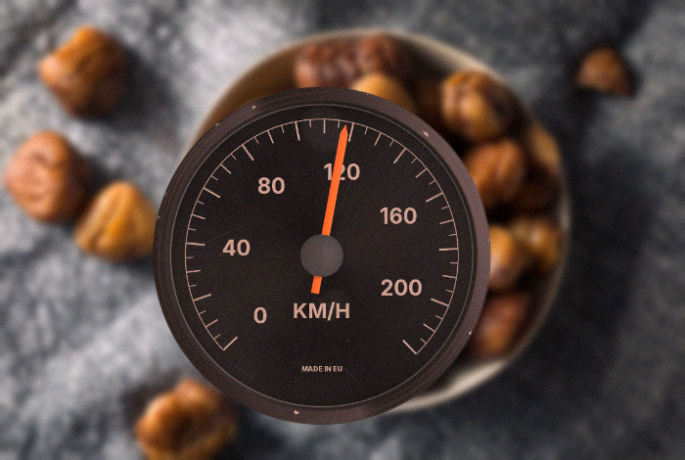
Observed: value=117.5 unit=km/h
